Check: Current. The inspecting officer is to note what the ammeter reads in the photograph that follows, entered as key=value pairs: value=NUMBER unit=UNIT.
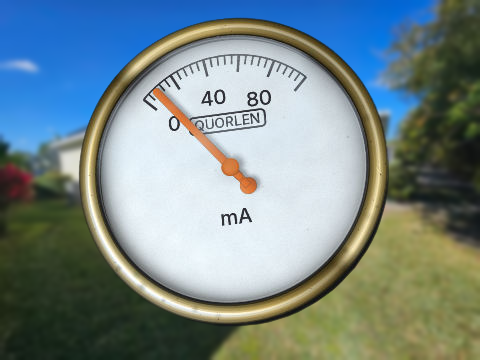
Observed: value=8 unit=mA
